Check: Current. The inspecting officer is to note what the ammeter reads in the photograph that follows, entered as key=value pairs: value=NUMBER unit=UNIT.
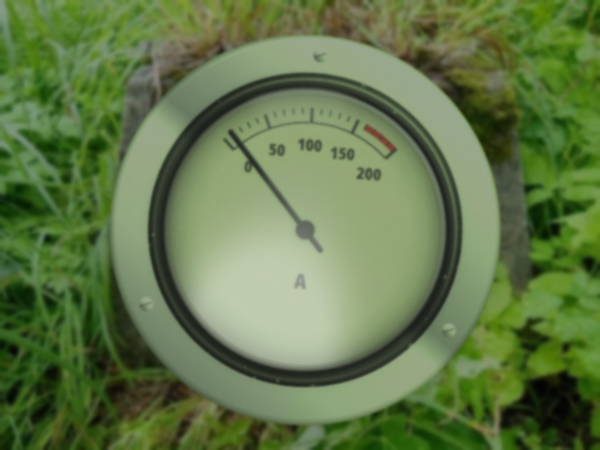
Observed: value=10 unit=A
